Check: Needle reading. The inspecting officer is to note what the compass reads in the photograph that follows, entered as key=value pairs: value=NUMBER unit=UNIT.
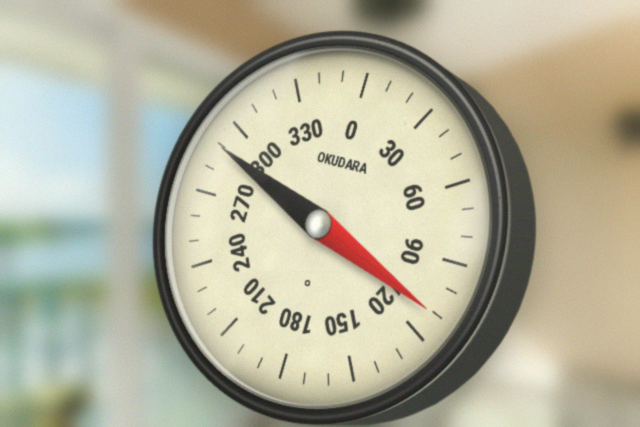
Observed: value=110 unit=°
